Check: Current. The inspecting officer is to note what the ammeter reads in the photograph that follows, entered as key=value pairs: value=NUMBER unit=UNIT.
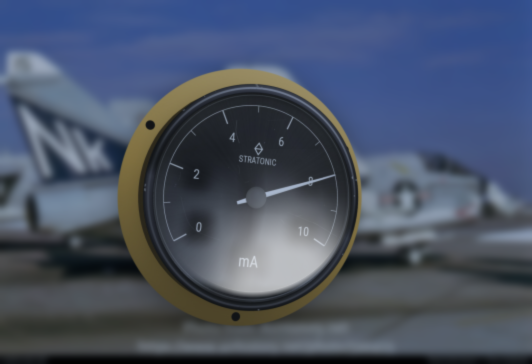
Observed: value=8 unit=mA
